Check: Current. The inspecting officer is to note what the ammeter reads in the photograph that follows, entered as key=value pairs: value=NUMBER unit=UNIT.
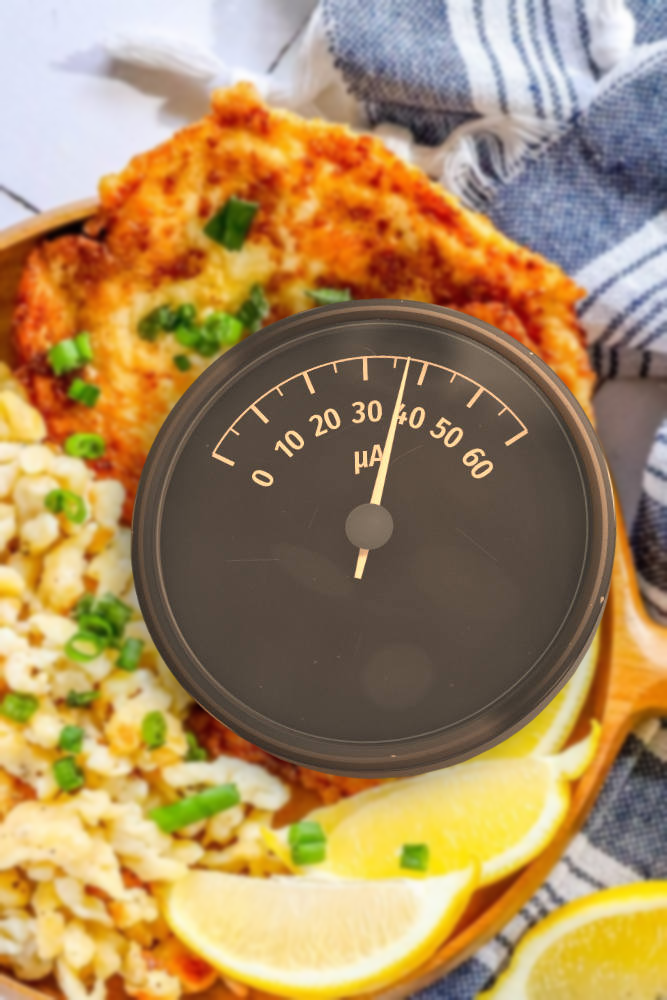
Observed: value=37.5 unit=µA
